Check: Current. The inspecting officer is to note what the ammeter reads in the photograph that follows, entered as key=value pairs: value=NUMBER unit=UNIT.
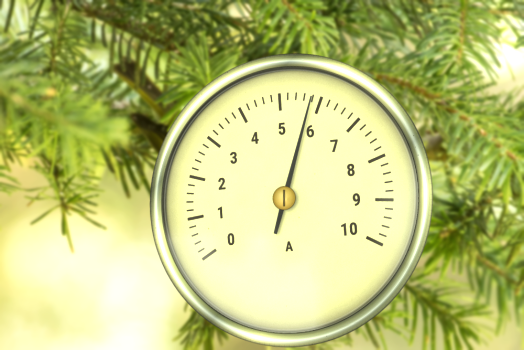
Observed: value=5.8 unit=A
